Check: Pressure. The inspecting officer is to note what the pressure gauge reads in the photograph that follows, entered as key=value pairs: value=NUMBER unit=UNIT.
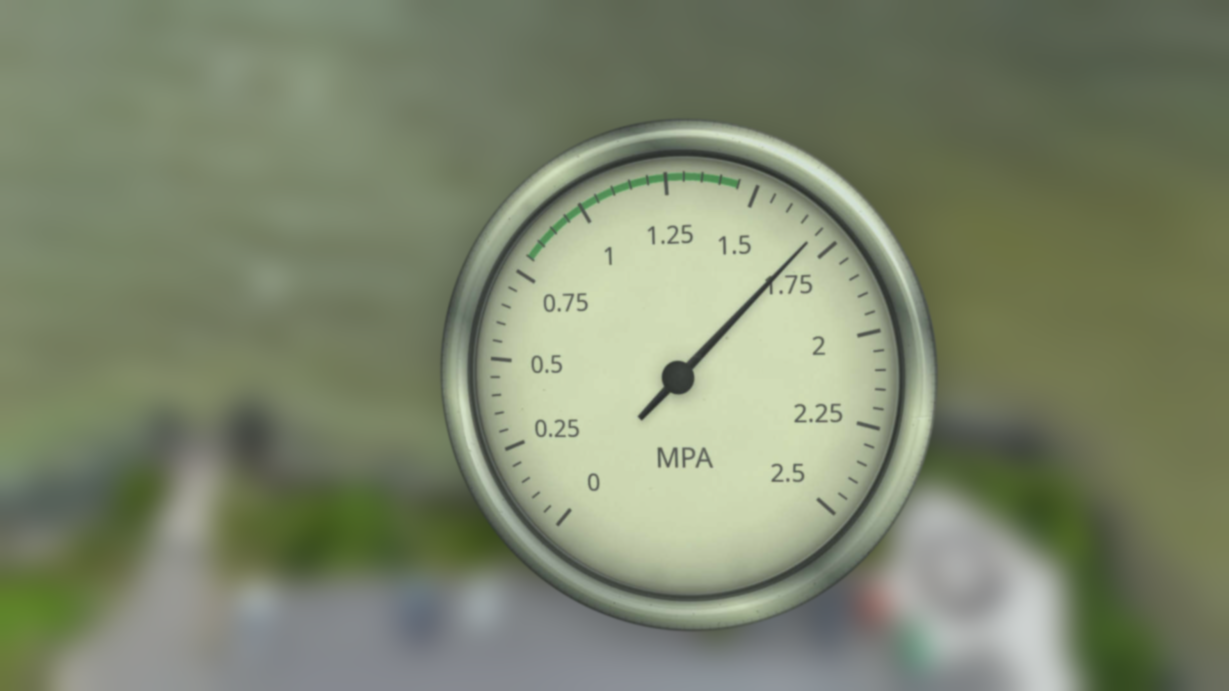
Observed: value=1.7 unit=MPa
